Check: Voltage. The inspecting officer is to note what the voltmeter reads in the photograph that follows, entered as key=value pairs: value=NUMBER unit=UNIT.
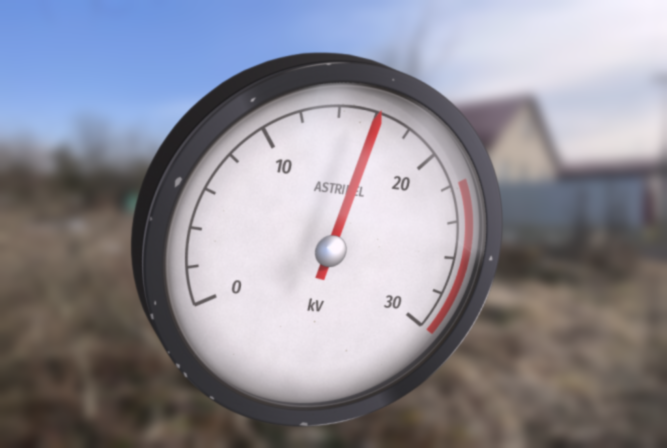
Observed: value=16 unit=kV
